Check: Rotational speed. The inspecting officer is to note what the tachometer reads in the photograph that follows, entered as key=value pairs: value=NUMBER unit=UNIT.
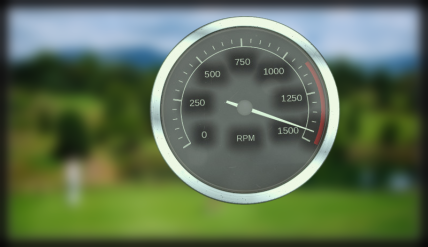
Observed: value=1450 unit=rpm
